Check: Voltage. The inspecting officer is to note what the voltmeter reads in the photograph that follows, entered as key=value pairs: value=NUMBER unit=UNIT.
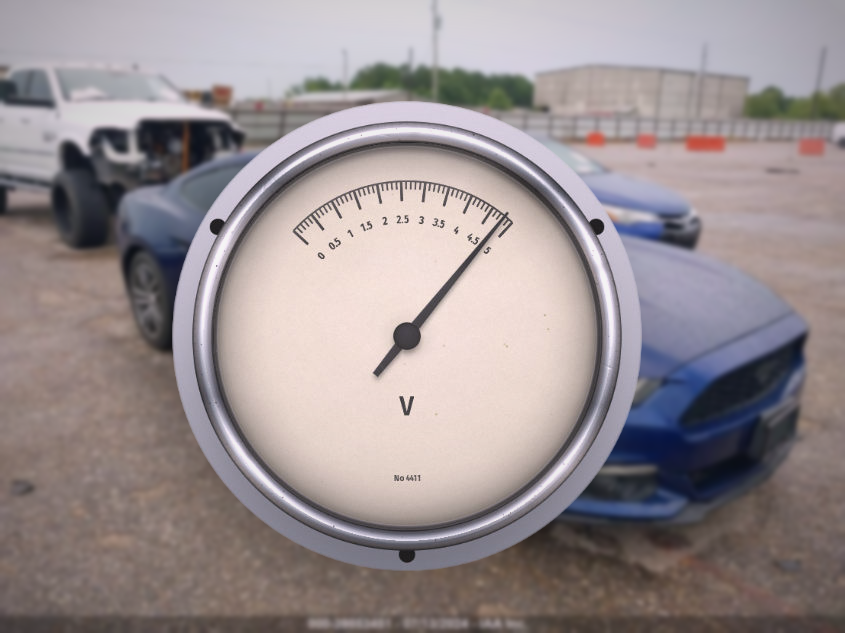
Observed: value=4.8 unit=V
